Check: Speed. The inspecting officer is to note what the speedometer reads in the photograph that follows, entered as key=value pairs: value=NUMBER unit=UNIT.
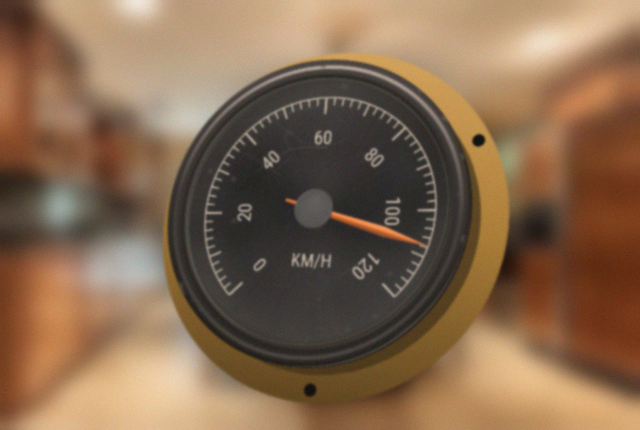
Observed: value=108 unit=km/h
